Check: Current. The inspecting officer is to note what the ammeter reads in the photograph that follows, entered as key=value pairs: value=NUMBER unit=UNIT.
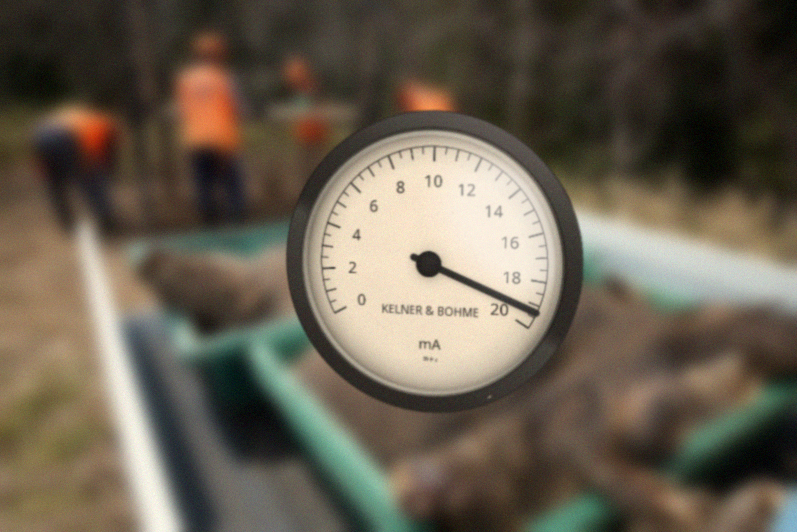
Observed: value=19.25 unit=mA
